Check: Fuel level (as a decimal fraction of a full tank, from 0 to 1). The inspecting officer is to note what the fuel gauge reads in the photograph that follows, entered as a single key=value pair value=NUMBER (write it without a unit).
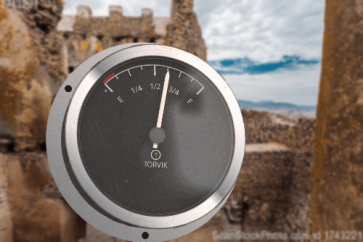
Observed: value=0.625
